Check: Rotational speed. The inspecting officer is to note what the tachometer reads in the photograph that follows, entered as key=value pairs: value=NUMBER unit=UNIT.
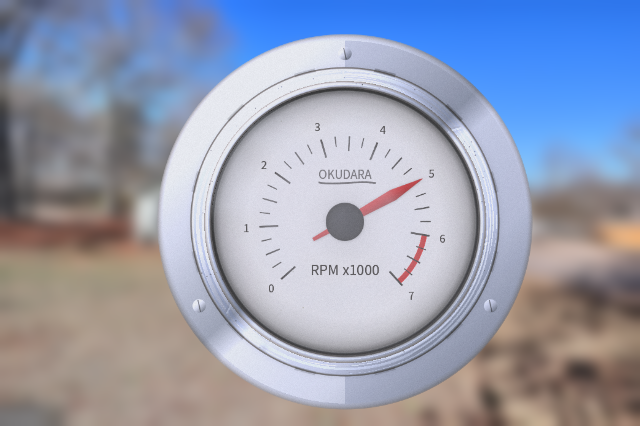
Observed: value=5000 unit=rpm
